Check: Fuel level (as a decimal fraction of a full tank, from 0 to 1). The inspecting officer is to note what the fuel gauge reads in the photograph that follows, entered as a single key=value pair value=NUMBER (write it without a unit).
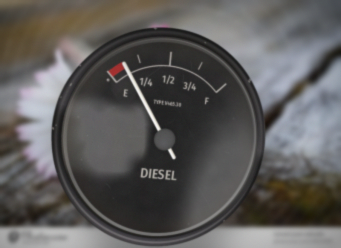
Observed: value=0.125
